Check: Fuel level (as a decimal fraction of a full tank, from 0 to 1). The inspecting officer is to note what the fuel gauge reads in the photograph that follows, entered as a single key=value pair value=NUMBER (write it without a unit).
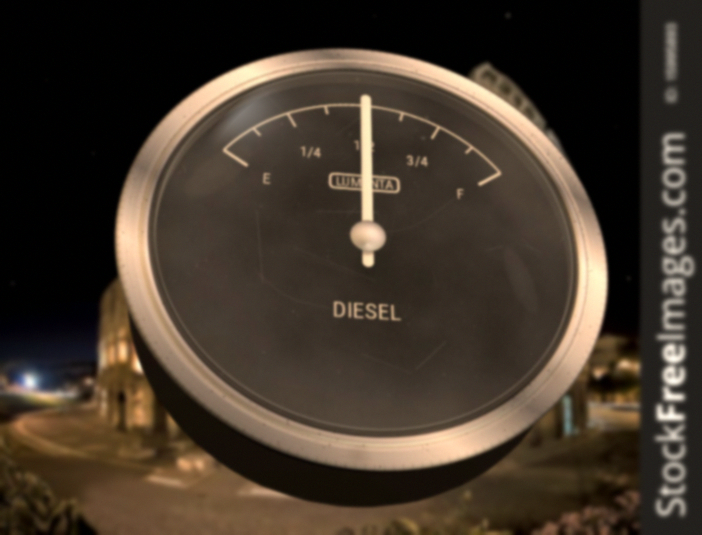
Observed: value=0.5
